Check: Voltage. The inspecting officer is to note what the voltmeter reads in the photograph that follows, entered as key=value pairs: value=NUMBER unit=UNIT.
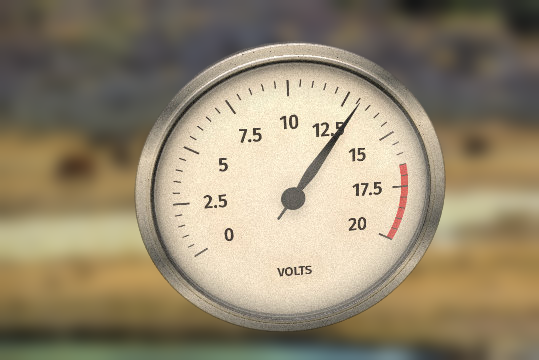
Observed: value=13 unit=V
